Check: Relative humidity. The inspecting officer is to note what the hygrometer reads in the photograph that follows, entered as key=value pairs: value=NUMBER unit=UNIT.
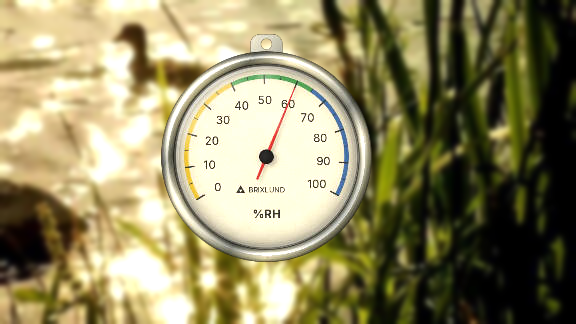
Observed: value=60 unit=%
